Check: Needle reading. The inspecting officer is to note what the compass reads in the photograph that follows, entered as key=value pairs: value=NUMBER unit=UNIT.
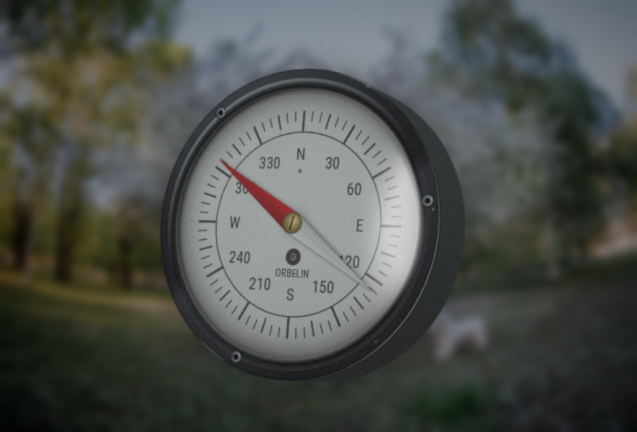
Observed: value=305 unit=°
